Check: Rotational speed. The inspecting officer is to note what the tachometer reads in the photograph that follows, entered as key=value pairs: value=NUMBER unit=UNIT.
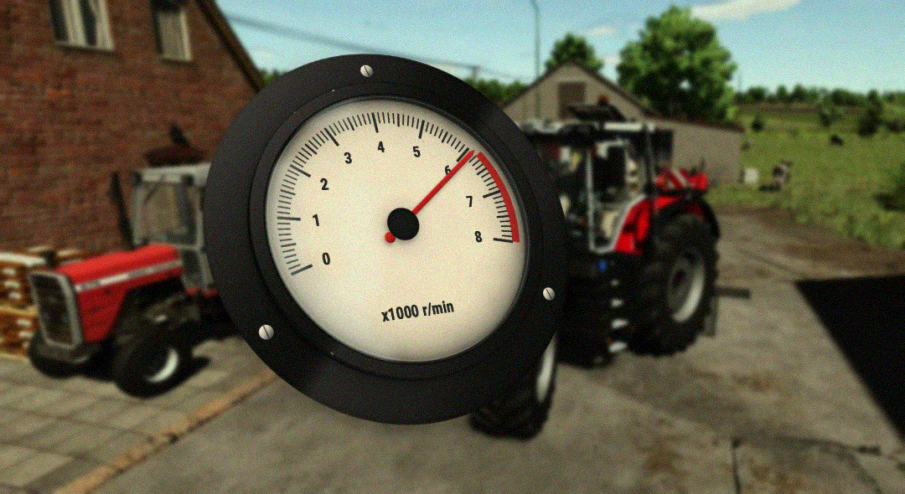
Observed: value=6100 unit=rpm
